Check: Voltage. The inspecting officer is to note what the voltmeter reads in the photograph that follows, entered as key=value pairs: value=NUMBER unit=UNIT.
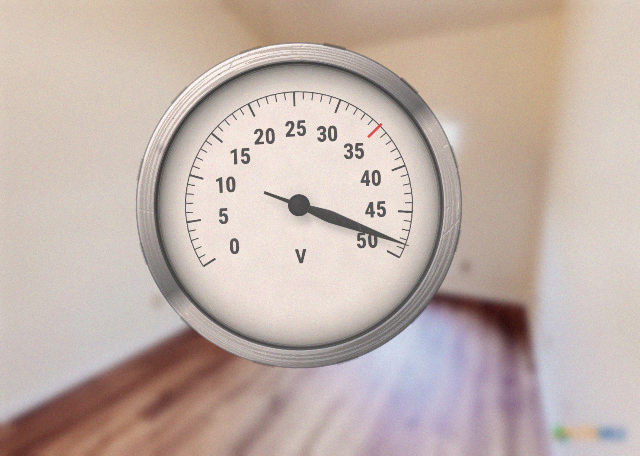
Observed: value=48.5 unit=V
